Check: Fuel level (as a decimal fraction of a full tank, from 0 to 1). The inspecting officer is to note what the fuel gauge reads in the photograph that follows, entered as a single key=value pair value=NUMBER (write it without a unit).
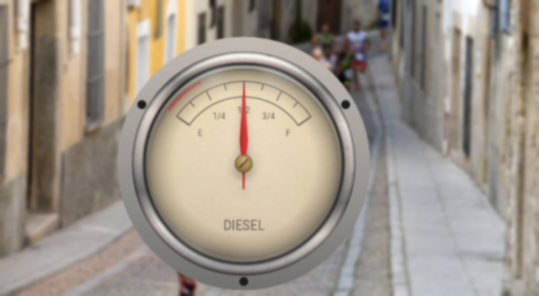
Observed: value=0.5
